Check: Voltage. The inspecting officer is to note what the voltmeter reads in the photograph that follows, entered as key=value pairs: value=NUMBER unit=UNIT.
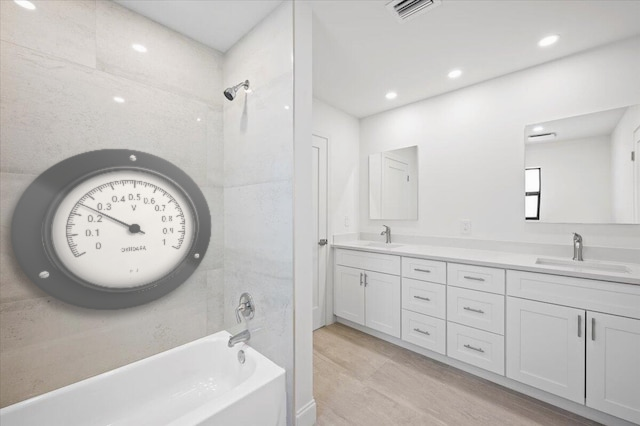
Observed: value=0.25 unit=V
